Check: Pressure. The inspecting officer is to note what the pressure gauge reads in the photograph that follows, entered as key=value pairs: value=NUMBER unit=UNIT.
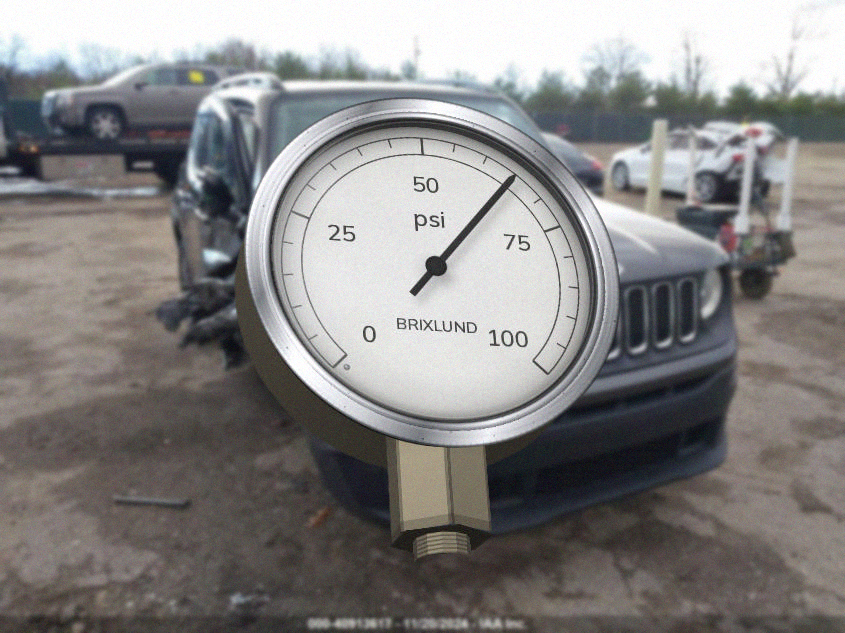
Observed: value=65 unit=psi
